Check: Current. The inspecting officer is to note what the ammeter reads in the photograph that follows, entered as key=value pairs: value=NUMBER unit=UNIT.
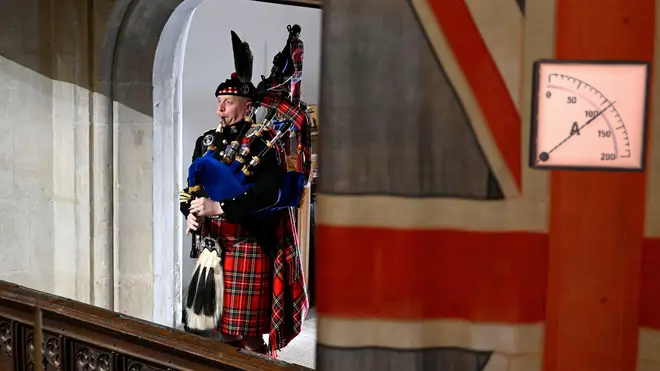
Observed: value=110 unit=A
